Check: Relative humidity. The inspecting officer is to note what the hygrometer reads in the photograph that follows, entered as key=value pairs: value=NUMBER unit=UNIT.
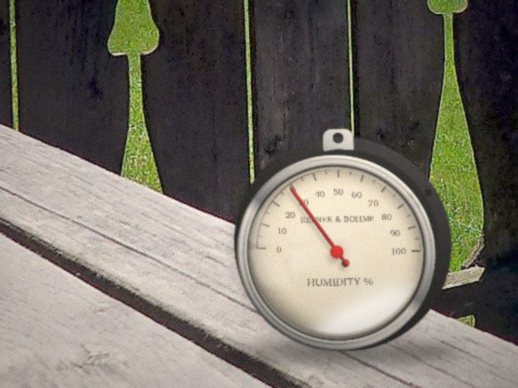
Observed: value=30 unit=%
